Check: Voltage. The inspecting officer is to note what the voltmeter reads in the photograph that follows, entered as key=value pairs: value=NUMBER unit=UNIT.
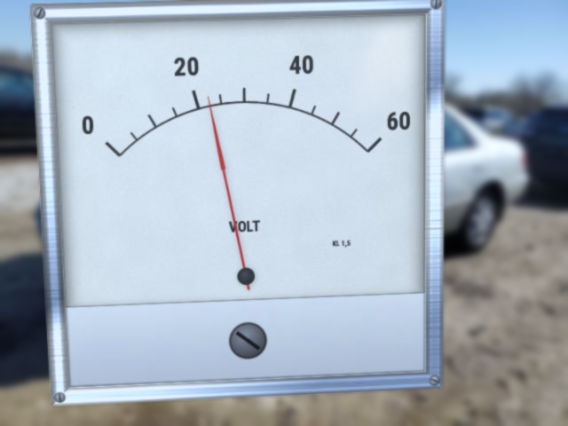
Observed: value=22.5 unit=V
